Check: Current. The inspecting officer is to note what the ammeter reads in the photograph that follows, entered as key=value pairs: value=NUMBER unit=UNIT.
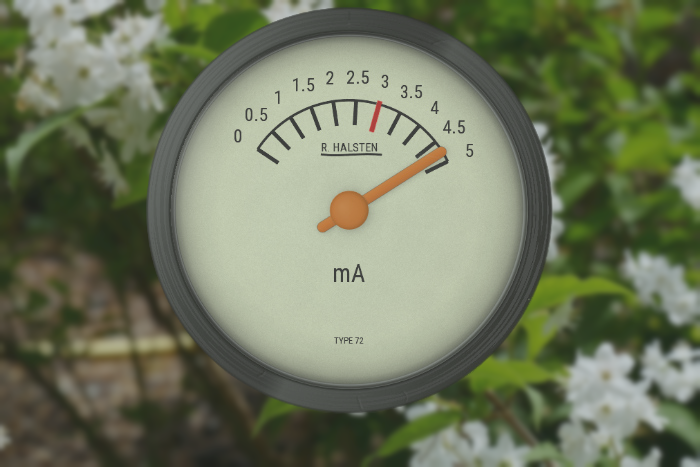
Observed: value=4.75 unit=mA
